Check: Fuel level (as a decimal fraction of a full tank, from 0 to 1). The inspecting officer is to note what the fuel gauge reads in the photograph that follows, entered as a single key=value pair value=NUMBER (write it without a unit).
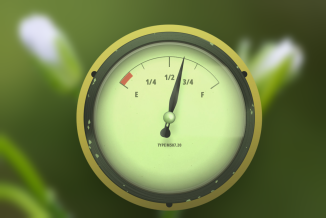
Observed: value=0.625
